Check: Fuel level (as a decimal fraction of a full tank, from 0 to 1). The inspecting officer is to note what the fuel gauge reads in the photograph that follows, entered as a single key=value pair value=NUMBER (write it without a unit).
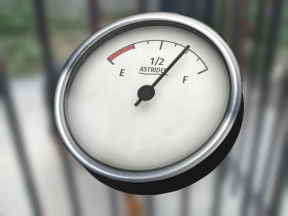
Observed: value=0.75
